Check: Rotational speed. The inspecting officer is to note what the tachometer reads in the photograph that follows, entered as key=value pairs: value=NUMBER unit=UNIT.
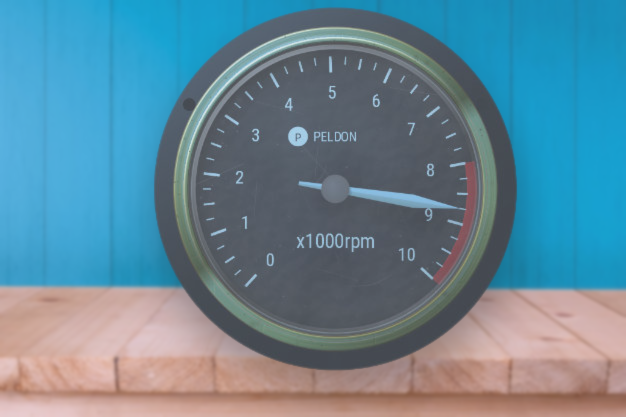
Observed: value=8750 unit=rpm
